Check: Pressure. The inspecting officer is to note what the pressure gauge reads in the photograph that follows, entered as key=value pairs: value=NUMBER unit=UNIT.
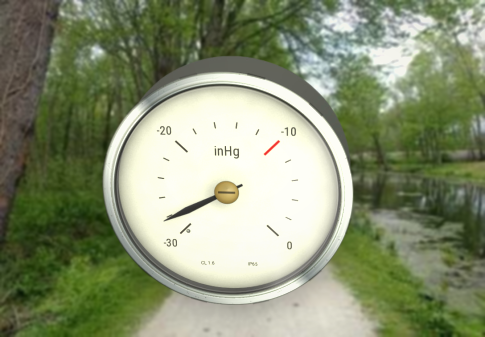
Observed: value=-28 unit=inHg
